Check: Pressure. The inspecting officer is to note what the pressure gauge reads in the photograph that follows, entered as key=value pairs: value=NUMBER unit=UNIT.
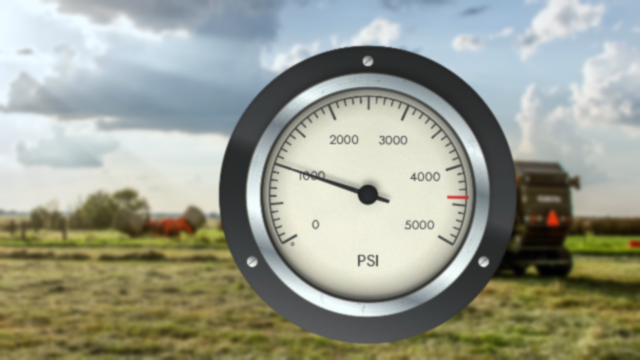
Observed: value=1000 unit=psi
